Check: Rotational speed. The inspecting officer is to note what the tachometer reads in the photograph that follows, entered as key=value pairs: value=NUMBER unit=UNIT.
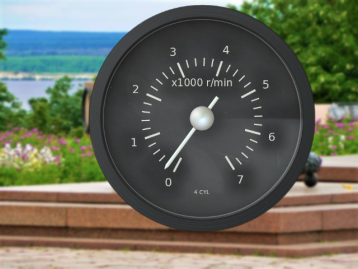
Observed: value=200 unit=rpm
